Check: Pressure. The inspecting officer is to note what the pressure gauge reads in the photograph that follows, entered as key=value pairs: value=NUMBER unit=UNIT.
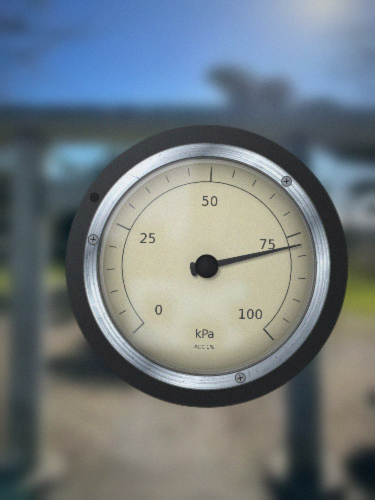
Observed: value=77.5 unit=kPa
